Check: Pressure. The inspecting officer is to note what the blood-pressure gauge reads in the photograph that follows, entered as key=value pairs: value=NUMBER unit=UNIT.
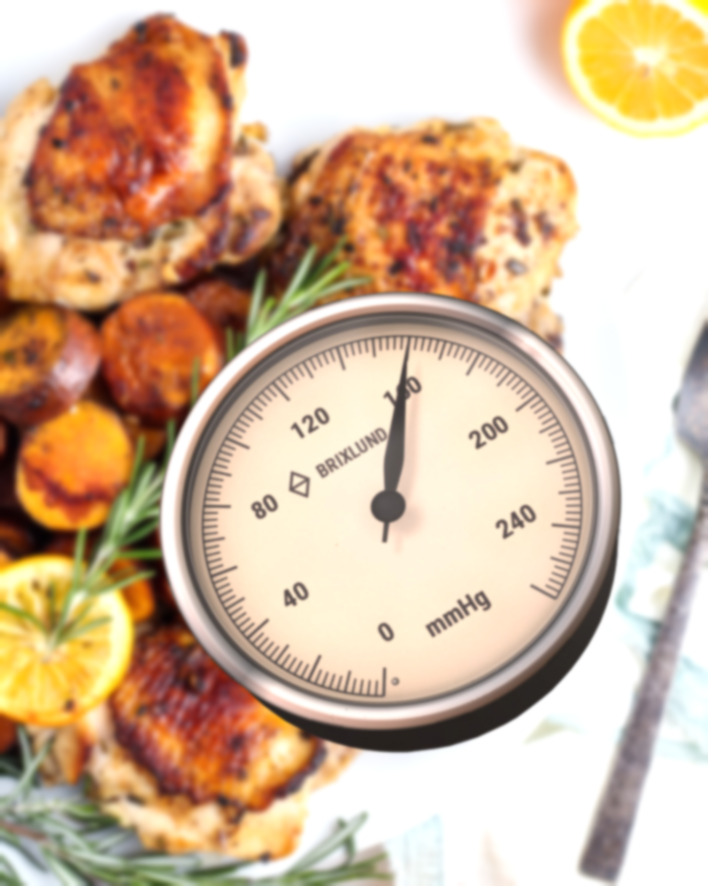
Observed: value=160 unit=mmHg
